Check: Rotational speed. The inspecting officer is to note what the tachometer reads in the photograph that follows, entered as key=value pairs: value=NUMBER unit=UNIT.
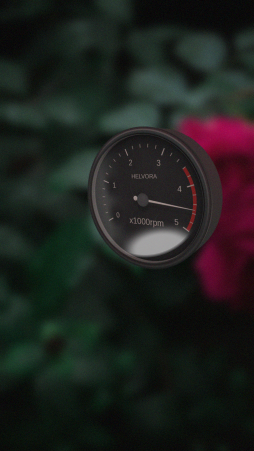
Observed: value=4500 unit=rpm
